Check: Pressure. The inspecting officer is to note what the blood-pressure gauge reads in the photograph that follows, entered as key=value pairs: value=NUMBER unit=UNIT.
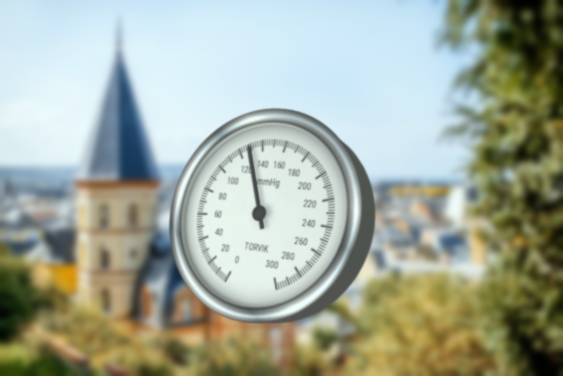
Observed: value=130 unit=mmHg
